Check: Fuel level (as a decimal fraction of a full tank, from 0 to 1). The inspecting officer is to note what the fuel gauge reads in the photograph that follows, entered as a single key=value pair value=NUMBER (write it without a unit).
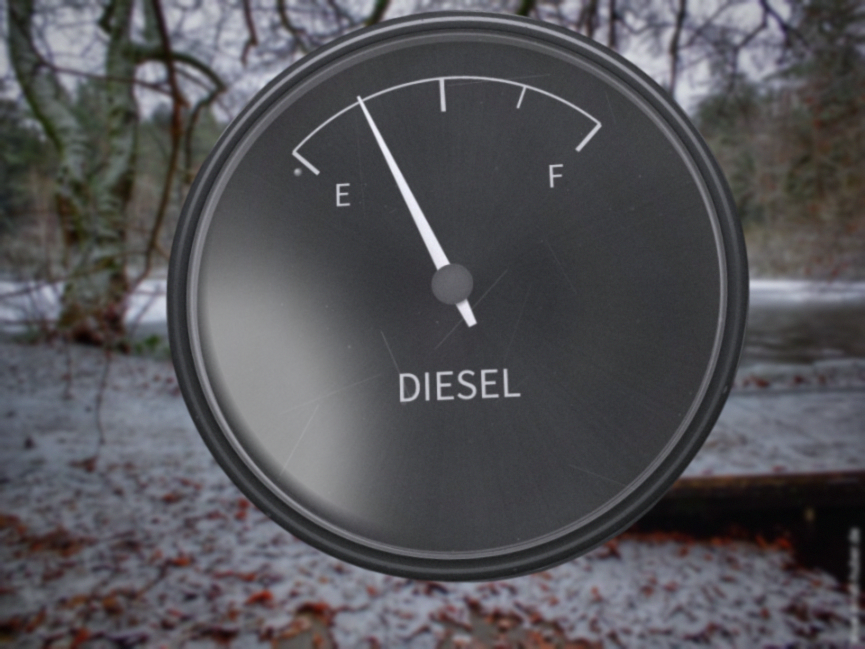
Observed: value=0.25
